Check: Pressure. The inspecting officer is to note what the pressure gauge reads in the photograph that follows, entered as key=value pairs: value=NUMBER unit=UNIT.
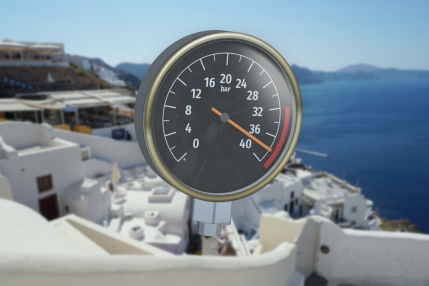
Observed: value=38 unit=bar
